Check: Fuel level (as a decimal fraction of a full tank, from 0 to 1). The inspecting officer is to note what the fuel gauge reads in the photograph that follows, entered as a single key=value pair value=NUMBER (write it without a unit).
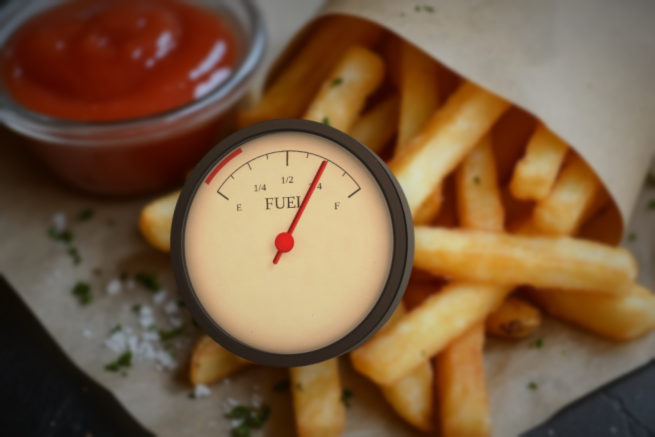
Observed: value=0.75
